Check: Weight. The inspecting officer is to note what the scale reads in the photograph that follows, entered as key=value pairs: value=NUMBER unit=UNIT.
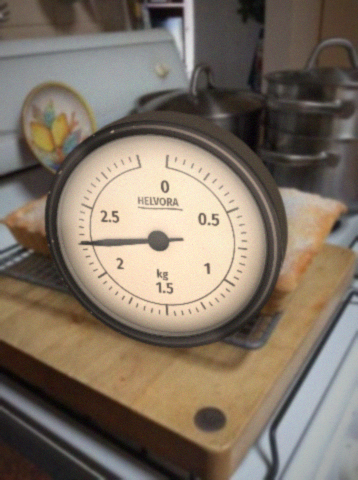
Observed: value=2.25 unit=kg
